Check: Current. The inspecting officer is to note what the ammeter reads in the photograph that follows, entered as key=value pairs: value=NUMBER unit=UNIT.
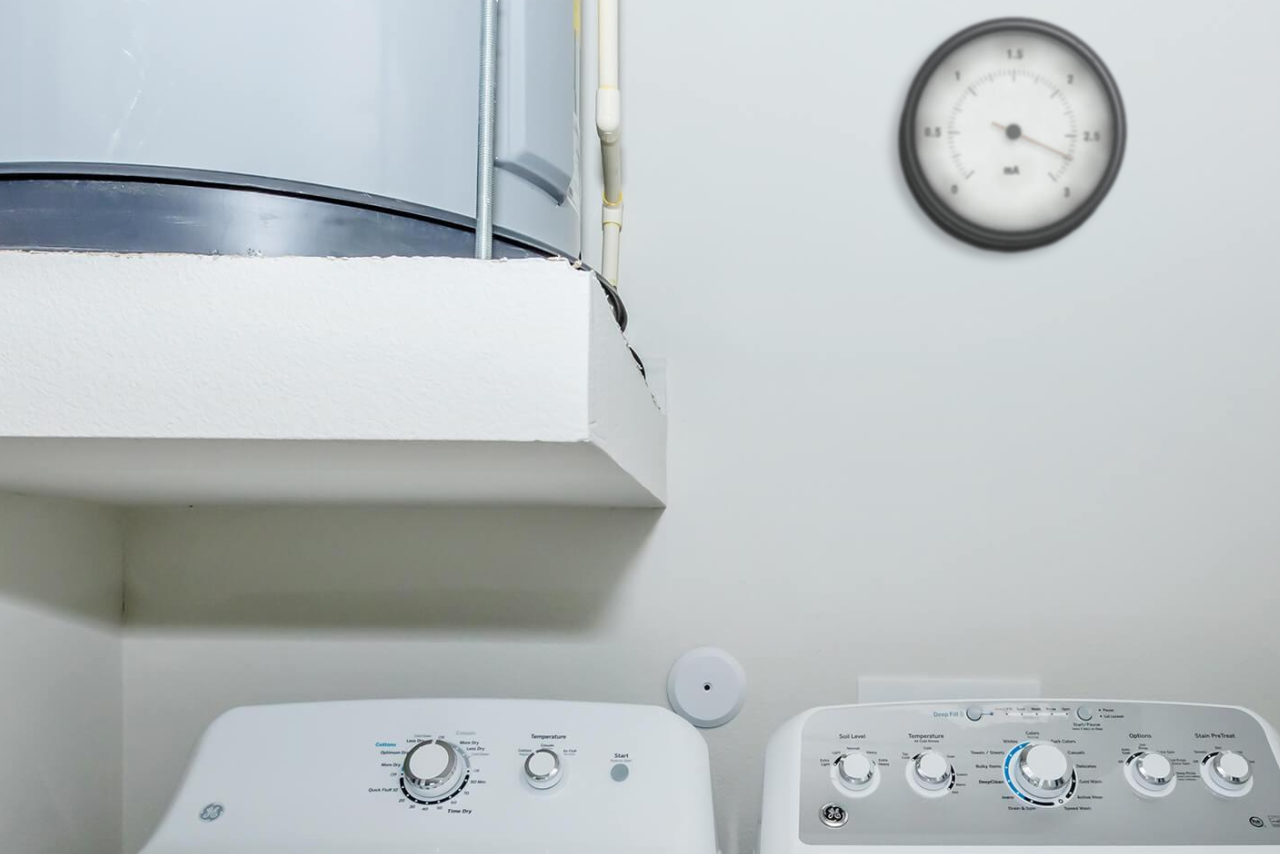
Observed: value=2.75 unit=mA
